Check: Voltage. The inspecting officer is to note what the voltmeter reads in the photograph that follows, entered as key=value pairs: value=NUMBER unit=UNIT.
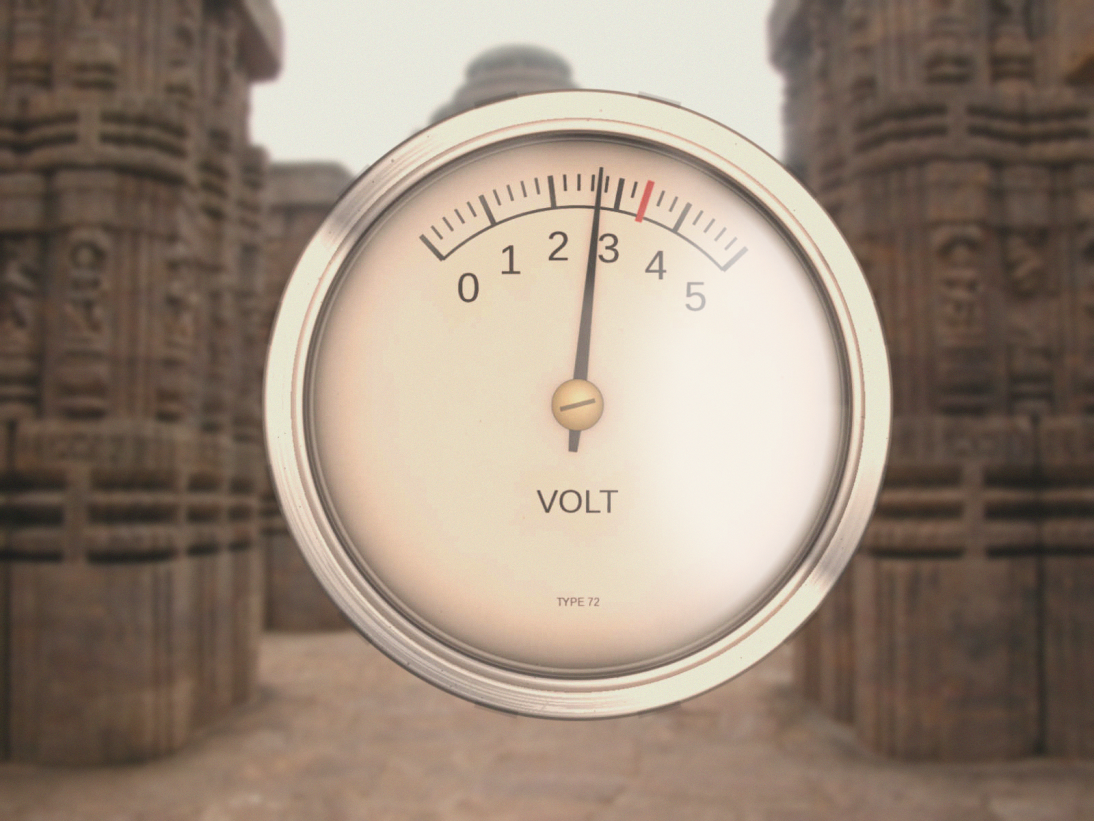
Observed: value=2.7 unit=V
